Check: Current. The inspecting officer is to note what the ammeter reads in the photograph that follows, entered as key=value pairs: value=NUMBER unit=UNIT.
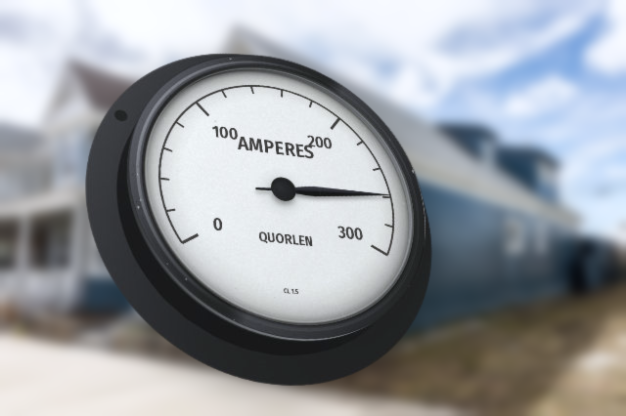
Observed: value=260 unit=A
